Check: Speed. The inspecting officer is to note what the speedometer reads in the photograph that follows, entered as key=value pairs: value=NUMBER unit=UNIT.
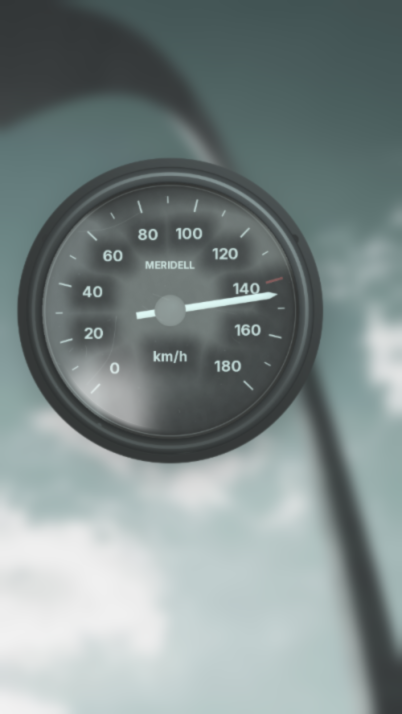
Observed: value=145 unit=km/h
